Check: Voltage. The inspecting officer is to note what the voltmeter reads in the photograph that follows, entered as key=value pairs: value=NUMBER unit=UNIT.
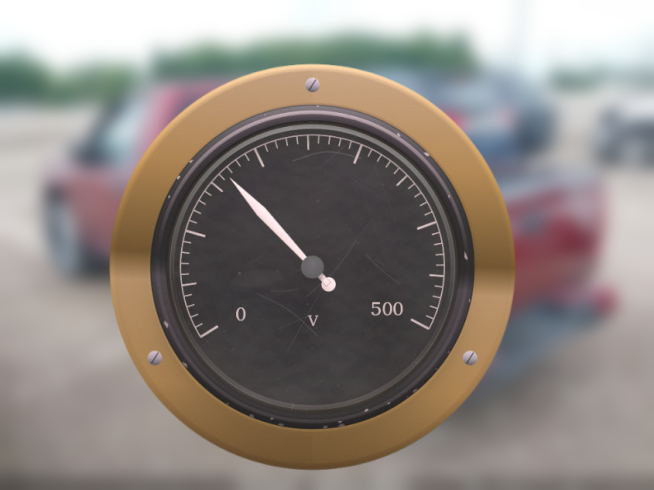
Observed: value=165 unit=V
